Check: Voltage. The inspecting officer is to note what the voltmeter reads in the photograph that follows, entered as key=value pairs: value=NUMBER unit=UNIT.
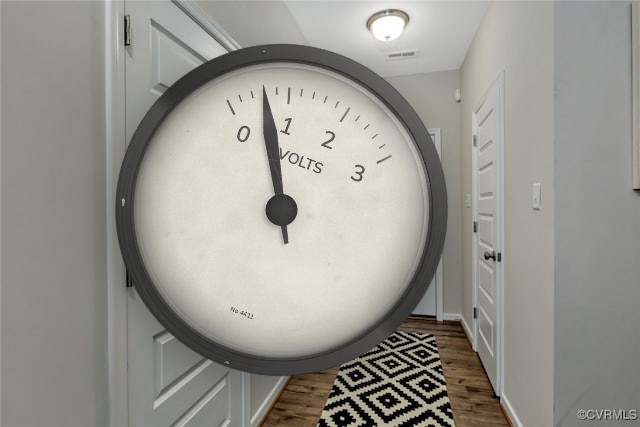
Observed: value=0.6 unit=V
